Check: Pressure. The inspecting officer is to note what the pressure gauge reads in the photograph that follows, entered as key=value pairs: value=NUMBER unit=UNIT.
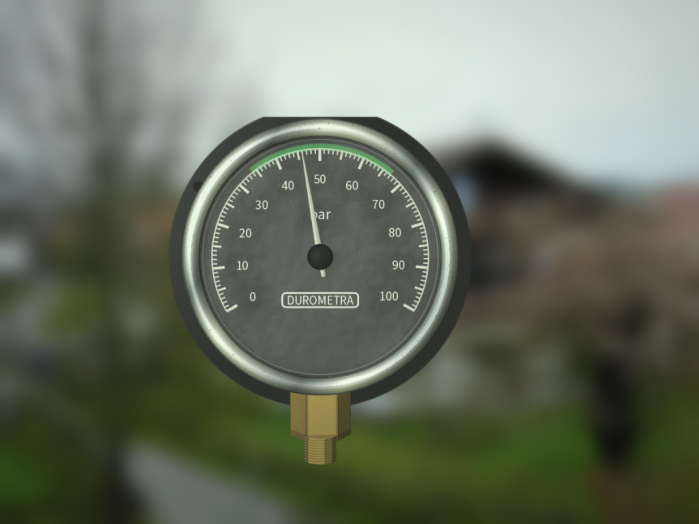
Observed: value=46 unit=bar
